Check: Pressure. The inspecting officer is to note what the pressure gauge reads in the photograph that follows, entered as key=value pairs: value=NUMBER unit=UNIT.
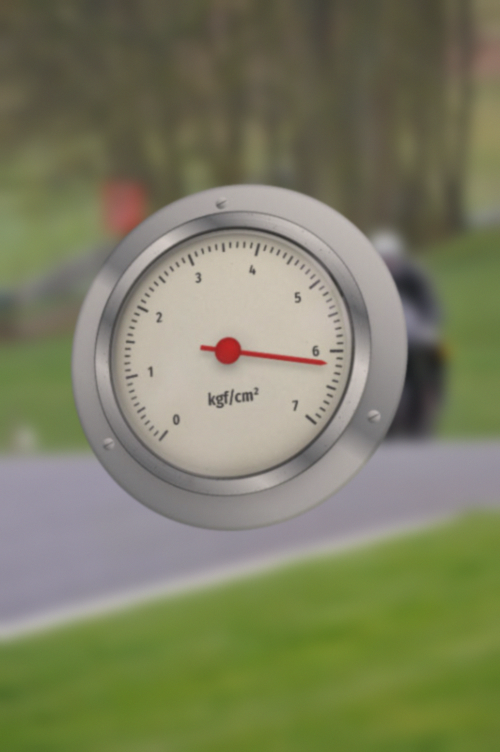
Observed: value=6.2 unit=kg/cm²
